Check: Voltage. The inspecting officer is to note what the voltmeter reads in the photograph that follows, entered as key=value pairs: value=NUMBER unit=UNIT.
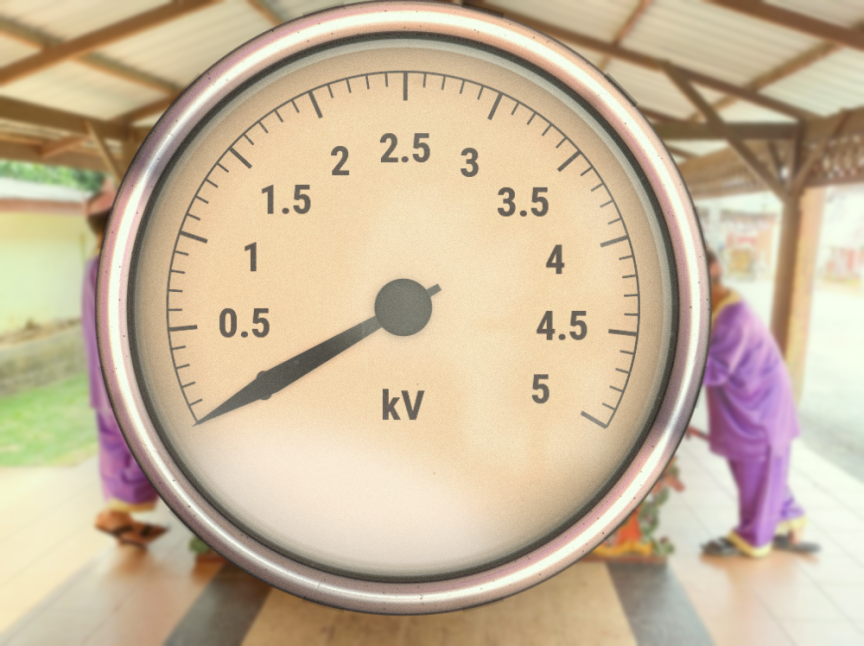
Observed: value=0 unit=kV
